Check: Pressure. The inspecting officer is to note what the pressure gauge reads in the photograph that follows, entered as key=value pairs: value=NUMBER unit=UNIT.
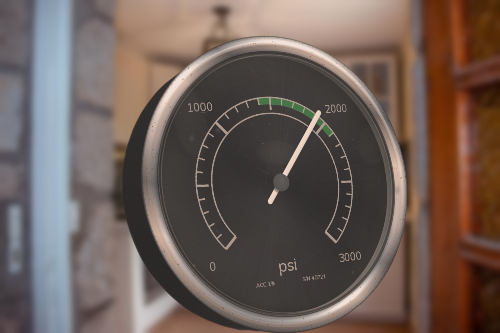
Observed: value=1900 unit=psi
